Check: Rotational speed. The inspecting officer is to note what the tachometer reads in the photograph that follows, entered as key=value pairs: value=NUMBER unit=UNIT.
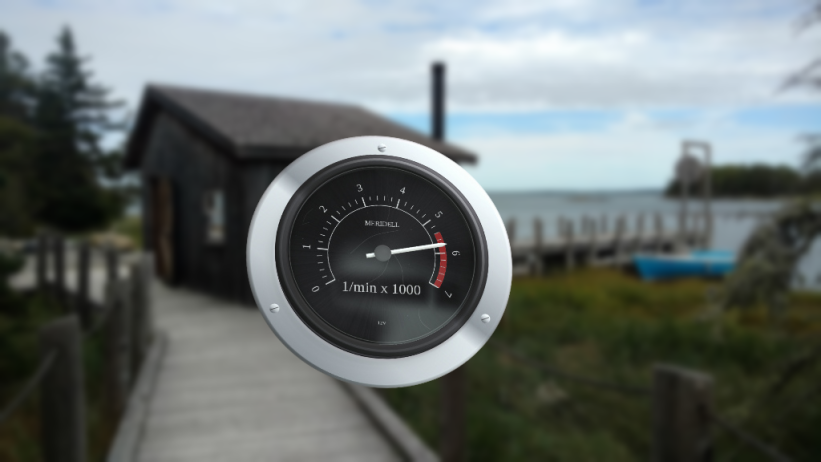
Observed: value=5800 unit=rpm
